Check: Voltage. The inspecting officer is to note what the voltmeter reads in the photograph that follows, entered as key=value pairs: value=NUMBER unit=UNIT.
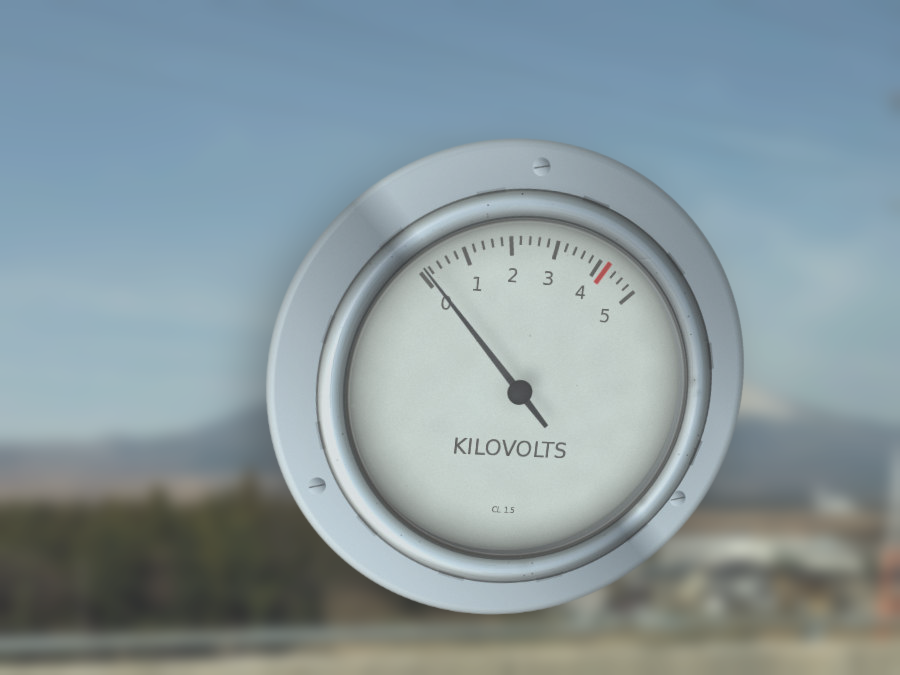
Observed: value=0.1 unit=kV
